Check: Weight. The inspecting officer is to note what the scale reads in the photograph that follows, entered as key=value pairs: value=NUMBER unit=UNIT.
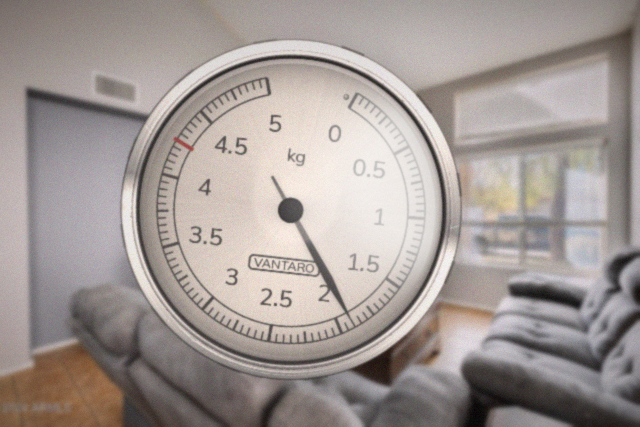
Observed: value=1.9 unit=kg
